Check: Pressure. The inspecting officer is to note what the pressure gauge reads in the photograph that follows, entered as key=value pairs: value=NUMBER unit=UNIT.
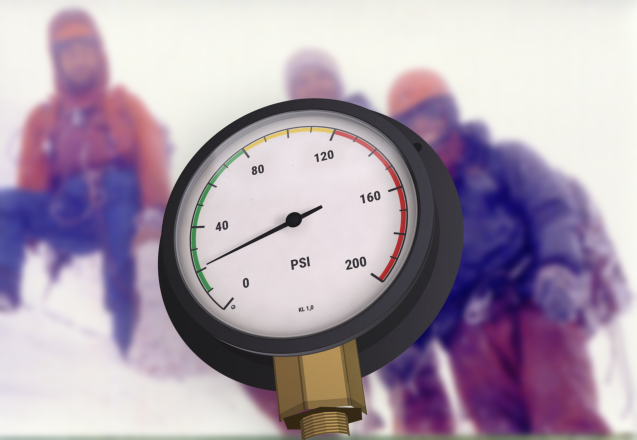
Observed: value=20 unit=psi
